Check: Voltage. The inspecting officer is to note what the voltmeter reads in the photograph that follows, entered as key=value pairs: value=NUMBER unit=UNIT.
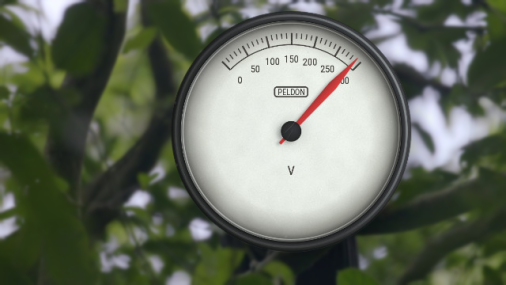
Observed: value=290 unit=V
